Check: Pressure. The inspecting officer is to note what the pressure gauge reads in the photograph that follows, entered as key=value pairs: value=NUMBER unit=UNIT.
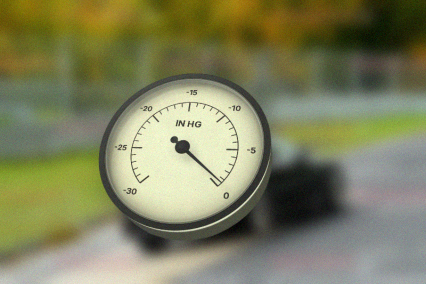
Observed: value=-0.5 unit=inHg
